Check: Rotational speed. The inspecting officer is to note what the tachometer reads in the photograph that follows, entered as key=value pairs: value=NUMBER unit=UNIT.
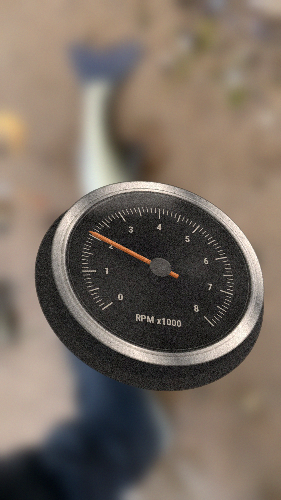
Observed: value=2000 unit=rpm
